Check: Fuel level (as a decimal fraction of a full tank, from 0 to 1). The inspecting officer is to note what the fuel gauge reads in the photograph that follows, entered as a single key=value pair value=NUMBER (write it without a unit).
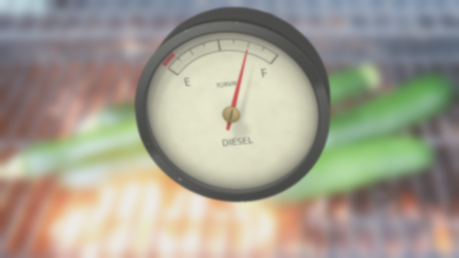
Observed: value=0.75
